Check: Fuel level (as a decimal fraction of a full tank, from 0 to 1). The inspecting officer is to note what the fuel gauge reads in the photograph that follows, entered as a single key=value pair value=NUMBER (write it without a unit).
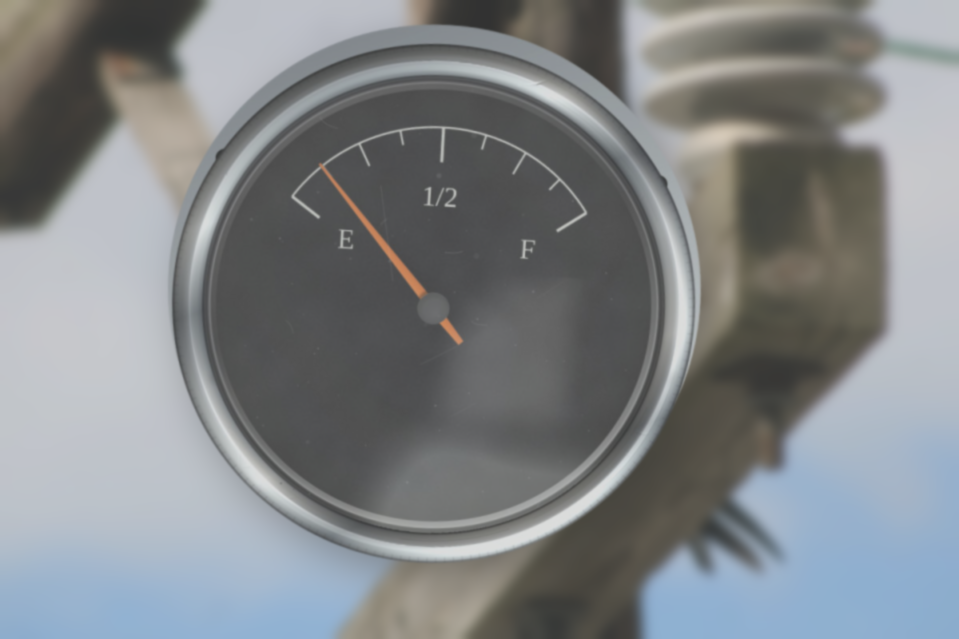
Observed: value=0.125
